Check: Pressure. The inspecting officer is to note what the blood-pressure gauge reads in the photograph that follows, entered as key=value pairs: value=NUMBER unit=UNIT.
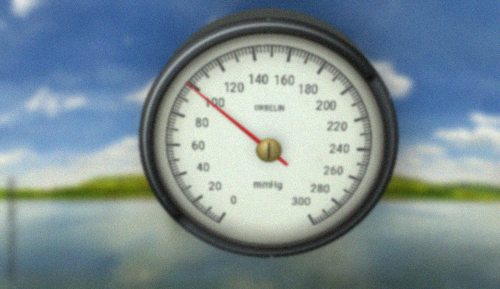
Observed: value=100 unit=mmHg
